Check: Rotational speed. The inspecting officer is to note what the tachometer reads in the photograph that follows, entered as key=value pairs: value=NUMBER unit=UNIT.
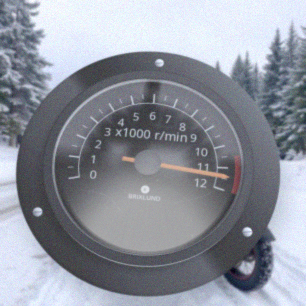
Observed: value=11500 unit=rpm
